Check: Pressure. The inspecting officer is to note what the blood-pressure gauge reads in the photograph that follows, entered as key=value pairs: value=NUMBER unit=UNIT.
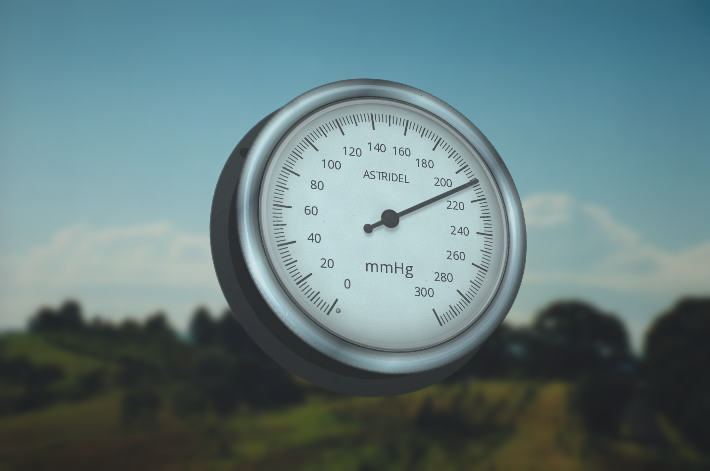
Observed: value=210 unit=mmHg
